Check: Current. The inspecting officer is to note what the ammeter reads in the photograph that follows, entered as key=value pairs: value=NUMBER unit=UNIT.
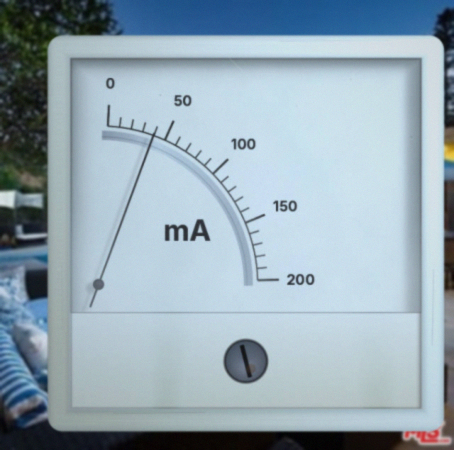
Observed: value=40 unit=mA
